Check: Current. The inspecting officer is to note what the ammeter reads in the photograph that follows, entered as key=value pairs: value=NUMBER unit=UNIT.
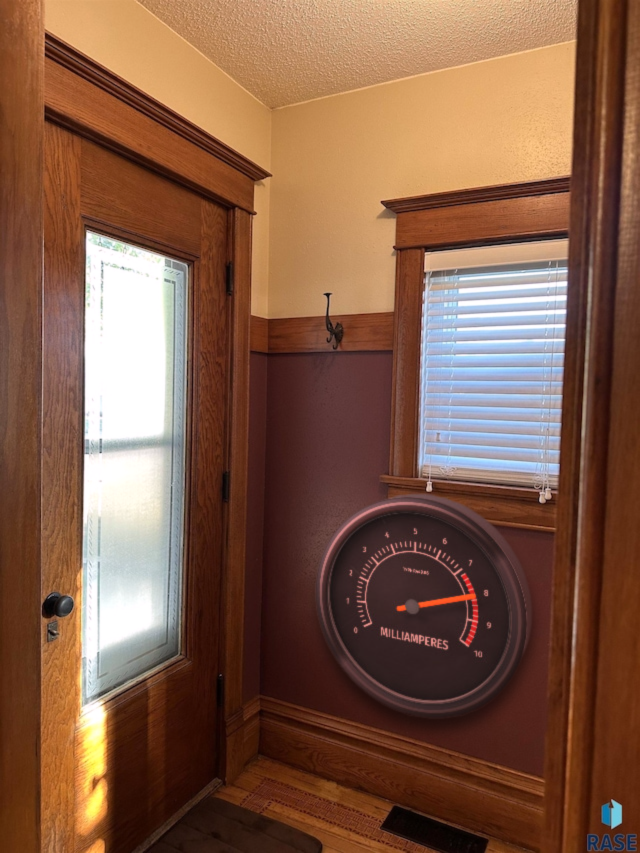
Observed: value=8 unit=mA
